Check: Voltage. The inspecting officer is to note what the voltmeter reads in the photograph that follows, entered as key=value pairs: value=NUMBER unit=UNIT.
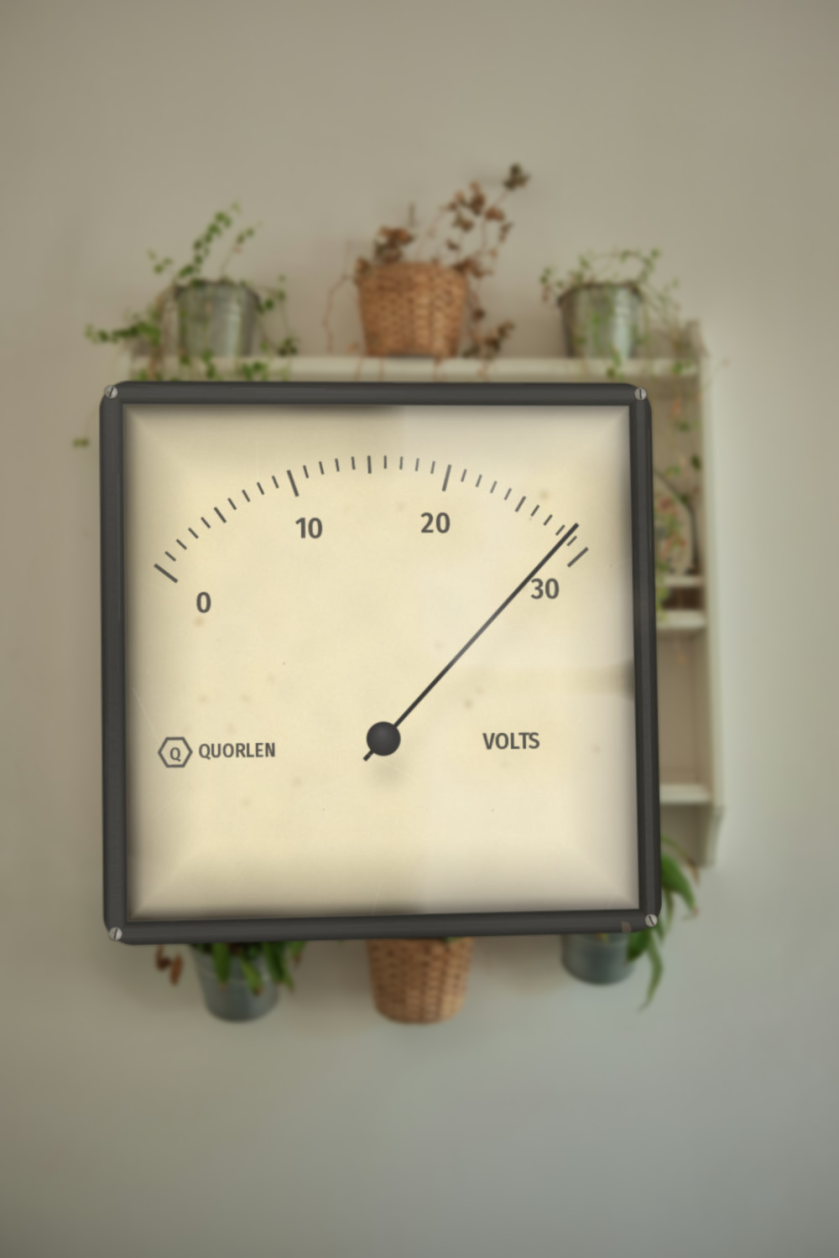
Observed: value=28.5 unit=V
